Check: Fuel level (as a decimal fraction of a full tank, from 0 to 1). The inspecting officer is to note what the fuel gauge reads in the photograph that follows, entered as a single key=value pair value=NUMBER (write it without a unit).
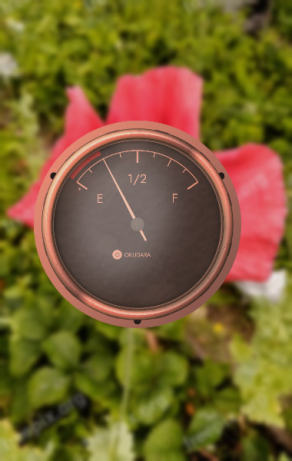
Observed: value=0.25
